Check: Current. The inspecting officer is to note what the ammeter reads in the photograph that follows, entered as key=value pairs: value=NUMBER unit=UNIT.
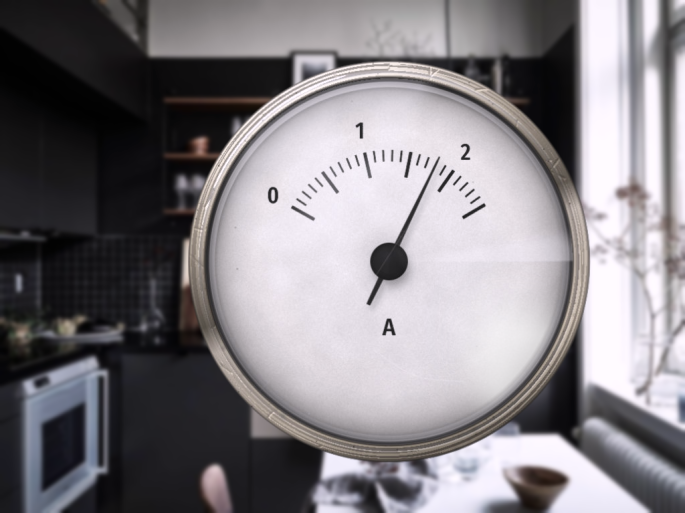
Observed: value=1.8 unit=A
